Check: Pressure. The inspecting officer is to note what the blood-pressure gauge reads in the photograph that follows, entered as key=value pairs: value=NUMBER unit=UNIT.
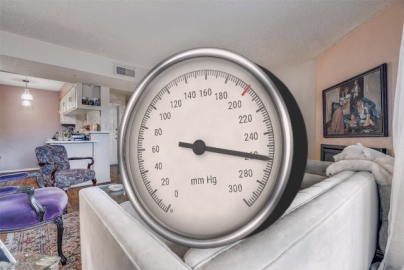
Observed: value=260 unit=mmHg
